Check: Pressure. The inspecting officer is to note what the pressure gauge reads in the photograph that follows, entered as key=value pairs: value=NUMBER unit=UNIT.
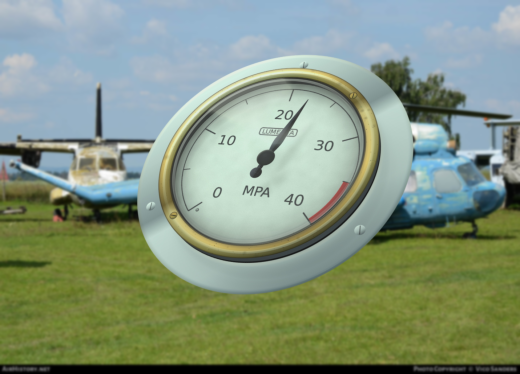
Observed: value=22.5 unit=MPa
